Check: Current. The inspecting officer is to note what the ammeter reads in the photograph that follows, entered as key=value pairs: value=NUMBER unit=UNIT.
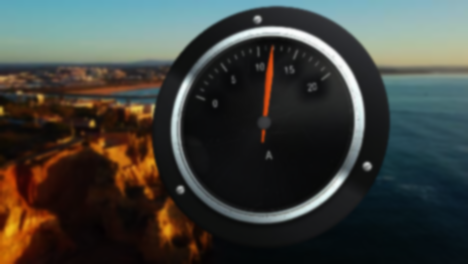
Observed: value=12 unit=A
